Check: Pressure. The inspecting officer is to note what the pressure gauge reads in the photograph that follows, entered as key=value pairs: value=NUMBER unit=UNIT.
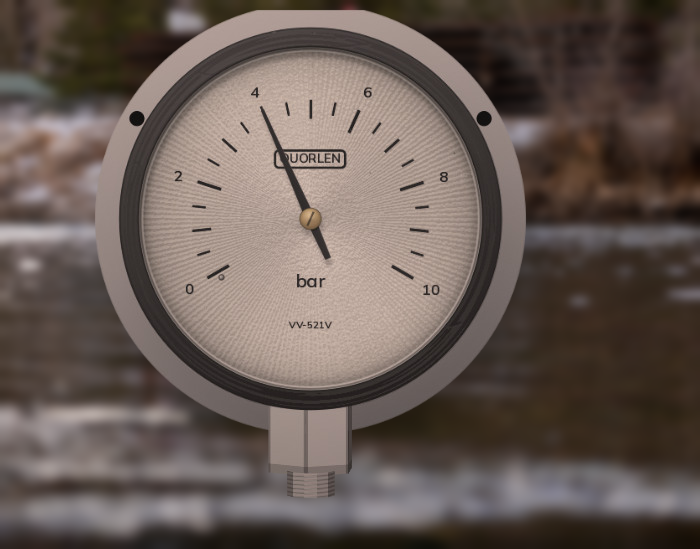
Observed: value=4 unit=bar
